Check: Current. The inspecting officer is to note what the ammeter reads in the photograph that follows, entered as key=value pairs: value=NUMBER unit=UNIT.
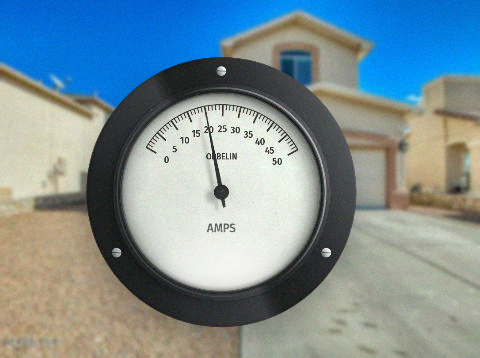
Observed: value=20 unit=A
